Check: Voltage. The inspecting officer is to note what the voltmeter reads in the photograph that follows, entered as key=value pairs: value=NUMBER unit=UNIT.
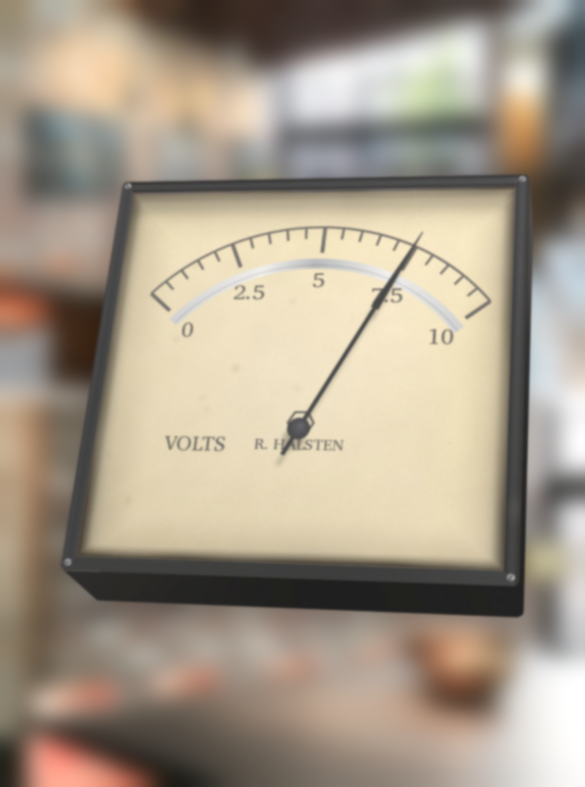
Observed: value=7.5 unit=V
